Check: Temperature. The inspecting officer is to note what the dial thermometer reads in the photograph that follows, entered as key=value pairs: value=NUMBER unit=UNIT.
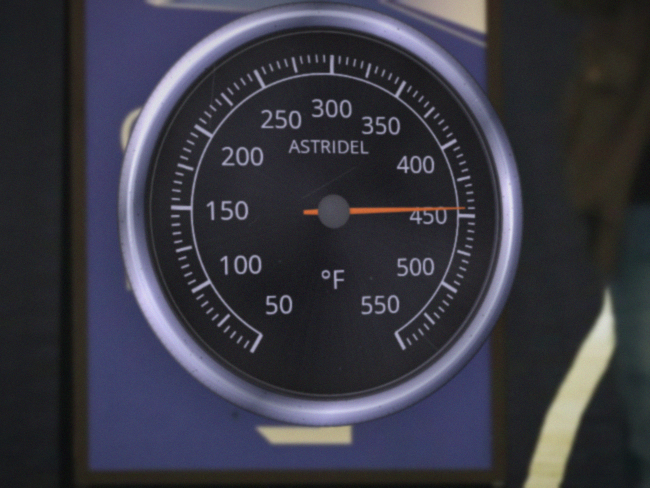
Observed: value=445 unit=°F
